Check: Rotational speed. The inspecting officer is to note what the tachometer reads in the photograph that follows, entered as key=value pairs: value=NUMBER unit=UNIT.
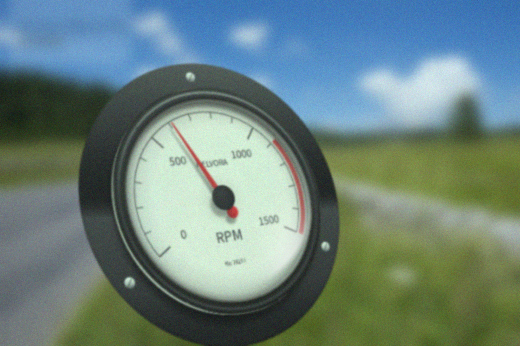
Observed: value=600 unit=rpm
